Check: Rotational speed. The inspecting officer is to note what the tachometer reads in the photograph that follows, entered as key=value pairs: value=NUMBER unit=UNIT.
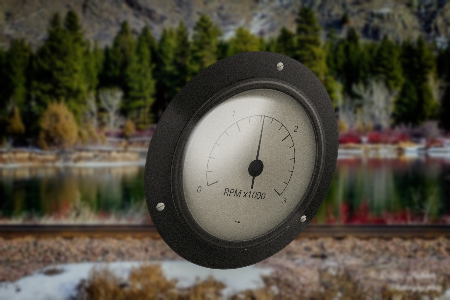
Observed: value=1400 unit=rpm
